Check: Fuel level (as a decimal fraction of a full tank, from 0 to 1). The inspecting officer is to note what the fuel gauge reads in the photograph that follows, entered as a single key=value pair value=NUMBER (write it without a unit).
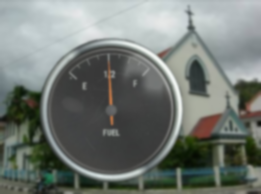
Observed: value=0.5
